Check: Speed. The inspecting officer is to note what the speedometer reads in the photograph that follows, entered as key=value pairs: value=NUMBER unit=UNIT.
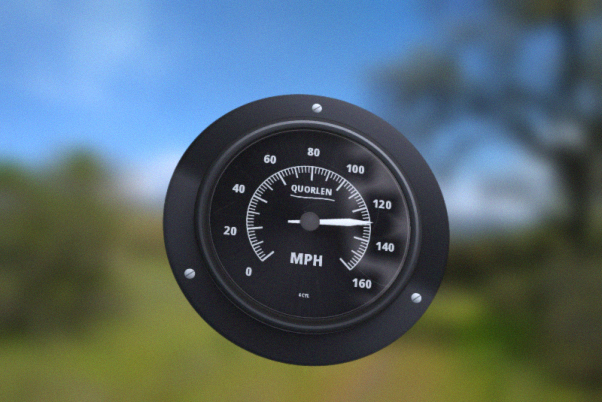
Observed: value=130 unit=mph
